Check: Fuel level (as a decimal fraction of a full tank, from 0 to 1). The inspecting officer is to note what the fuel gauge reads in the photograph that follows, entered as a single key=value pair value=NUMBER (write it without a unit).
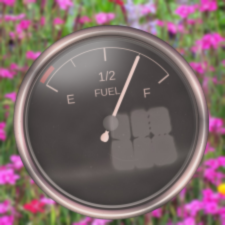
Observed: value=0.75
